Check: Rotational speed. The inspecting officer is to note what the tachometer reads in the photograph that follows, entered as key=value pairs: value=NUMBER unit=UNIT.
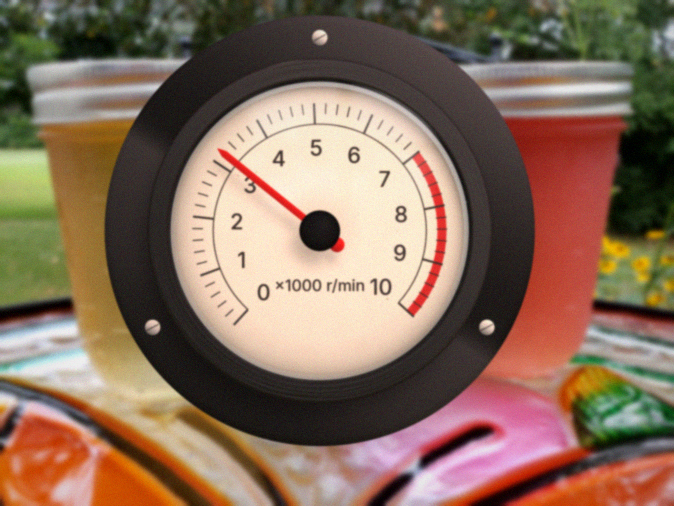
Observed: value=3200 unit=rpm
